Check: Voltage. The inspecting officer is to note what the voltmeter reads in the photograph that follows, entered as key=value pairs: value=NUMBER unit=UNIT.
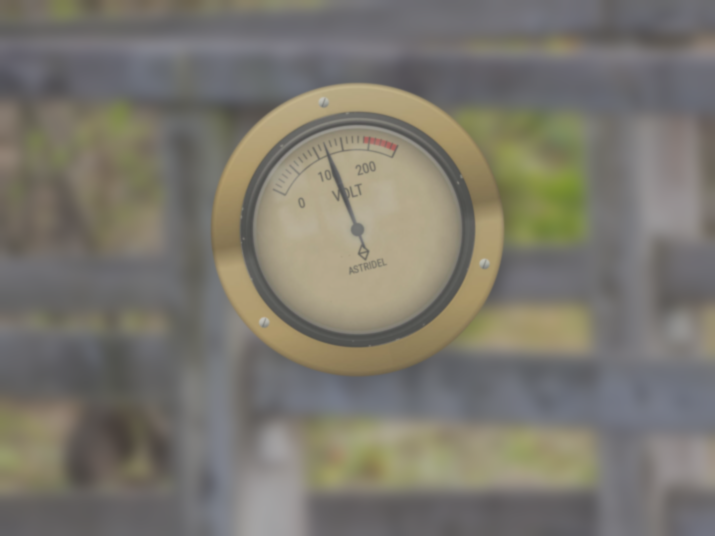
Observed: value=120 unit=V
